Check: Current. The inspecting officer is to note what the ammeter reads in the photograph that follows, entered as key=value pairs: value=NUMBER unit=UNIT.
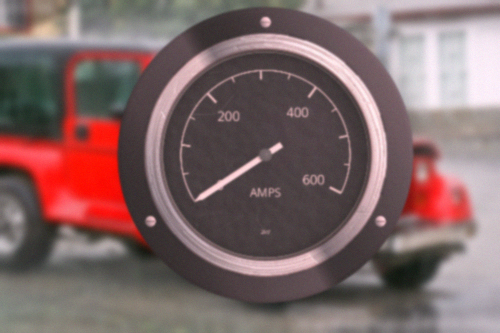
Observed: value=0 unit=A
